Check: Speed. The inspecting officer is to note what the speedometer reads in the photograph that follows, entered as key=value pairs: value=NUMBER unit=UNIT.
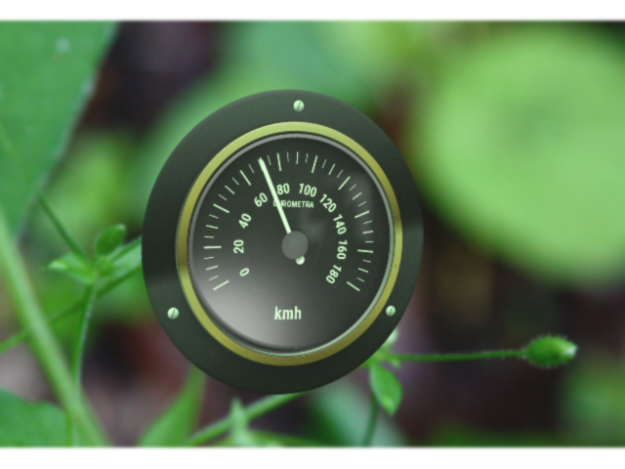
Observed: value=70 unit=km/h
